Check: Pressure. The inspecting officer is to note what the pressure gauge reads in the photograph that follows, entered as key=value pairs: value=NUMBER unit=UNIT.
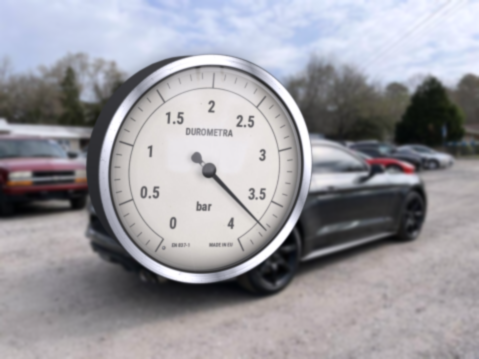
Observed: value=3.75 unit=bar
